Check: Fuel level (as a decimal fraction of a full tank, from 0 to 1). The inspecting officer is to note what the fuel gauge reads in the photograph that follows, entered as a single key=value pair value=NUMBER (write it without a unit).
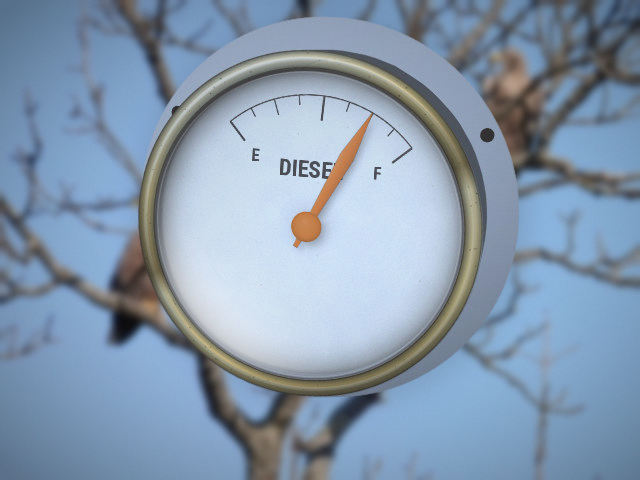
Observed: value=0.75
